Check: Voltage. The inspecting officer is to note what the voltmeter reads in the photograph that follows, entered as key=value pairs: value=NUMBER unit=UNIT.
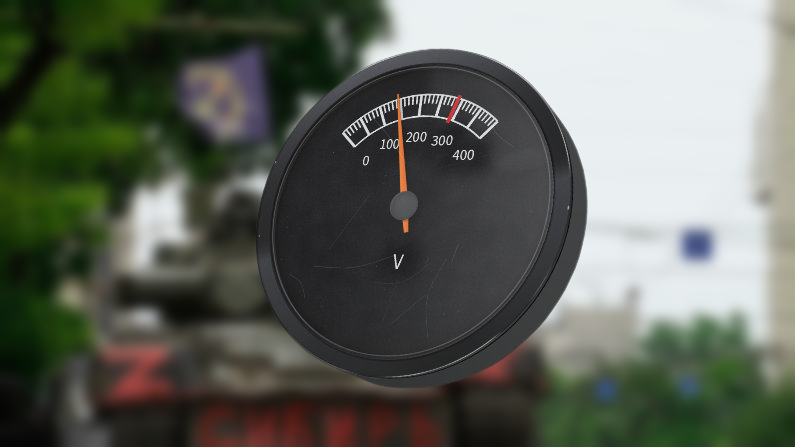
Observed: value=150 unit=V
